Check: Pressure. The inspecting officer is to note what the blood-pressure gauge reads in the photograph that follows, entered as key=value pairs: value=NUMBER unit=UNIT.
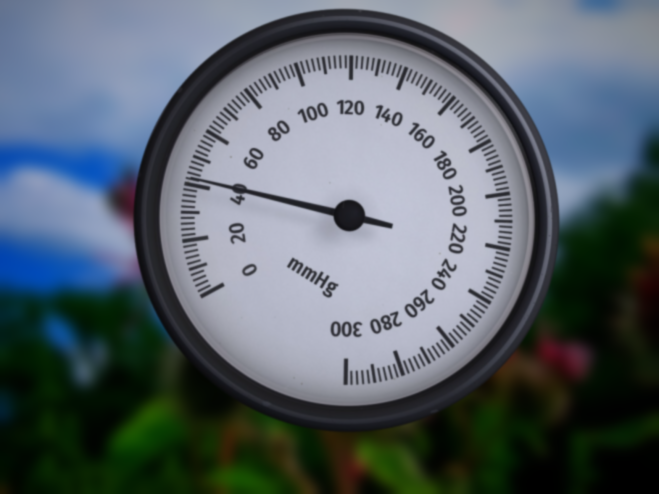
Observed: value=42 unit=mmHg
